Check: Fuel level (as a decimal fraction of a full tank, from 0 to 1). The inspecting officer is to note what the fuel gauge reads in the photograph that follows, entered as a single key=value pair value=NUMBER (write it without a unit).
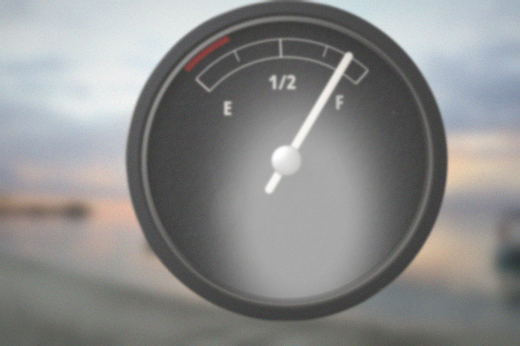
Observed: value=0.875
